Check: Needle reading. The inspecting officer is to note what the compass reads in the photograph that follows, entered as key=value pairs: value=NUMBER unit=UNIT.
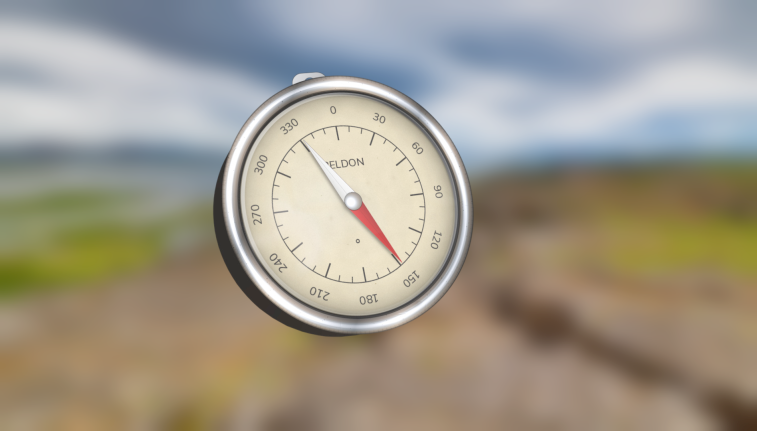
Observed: value=150 unit=°
